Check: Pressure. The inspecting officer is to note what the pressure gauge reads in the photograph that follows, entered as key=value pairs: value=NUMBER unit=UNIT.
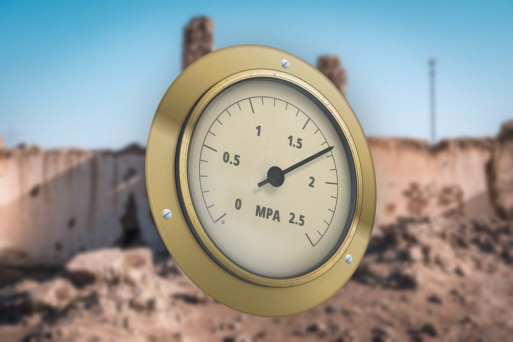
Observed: value=1.75 unit=MPa
